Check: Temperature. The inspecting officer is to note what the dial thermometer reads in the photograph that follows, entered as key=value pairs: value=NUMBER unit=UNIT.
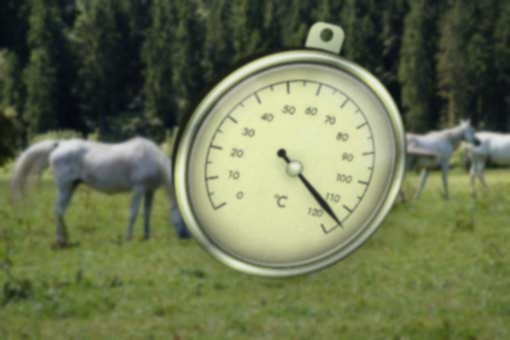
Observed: value=115 unit=°C
